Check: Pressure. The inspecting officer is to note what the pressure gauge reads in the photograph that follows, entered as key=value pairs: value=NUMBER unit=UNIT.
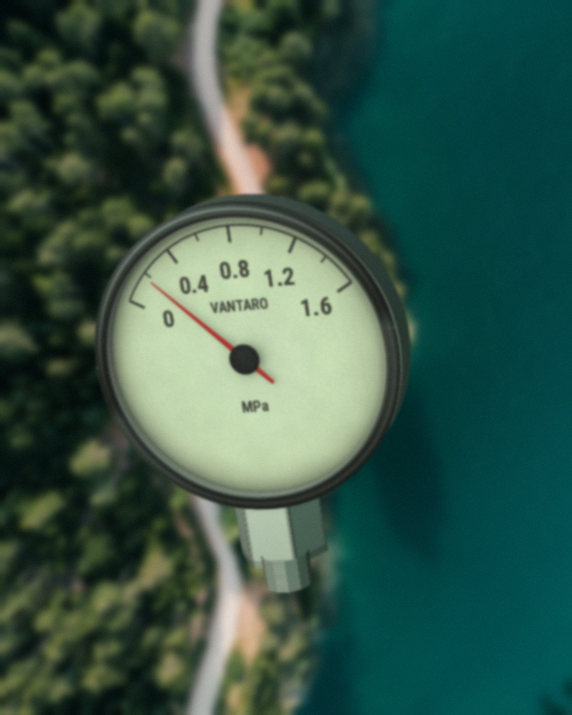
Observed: value=0.2 unit=MPa
